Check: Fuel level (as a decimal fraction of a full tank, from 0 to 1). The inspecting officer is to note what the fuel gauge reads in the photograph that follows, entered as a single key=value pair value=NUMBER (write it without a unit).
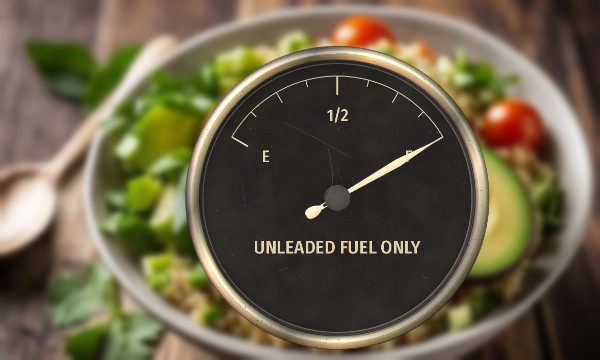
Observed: value=1
